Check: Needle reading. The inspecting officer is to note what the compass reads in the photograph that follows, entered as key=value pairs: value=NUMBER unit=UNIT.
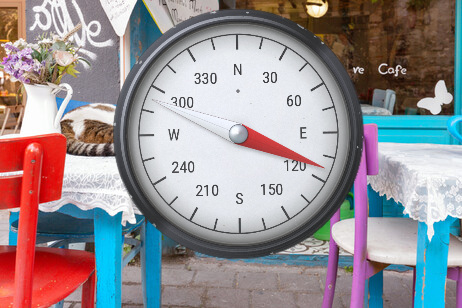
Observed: value=112.5 unit=°
